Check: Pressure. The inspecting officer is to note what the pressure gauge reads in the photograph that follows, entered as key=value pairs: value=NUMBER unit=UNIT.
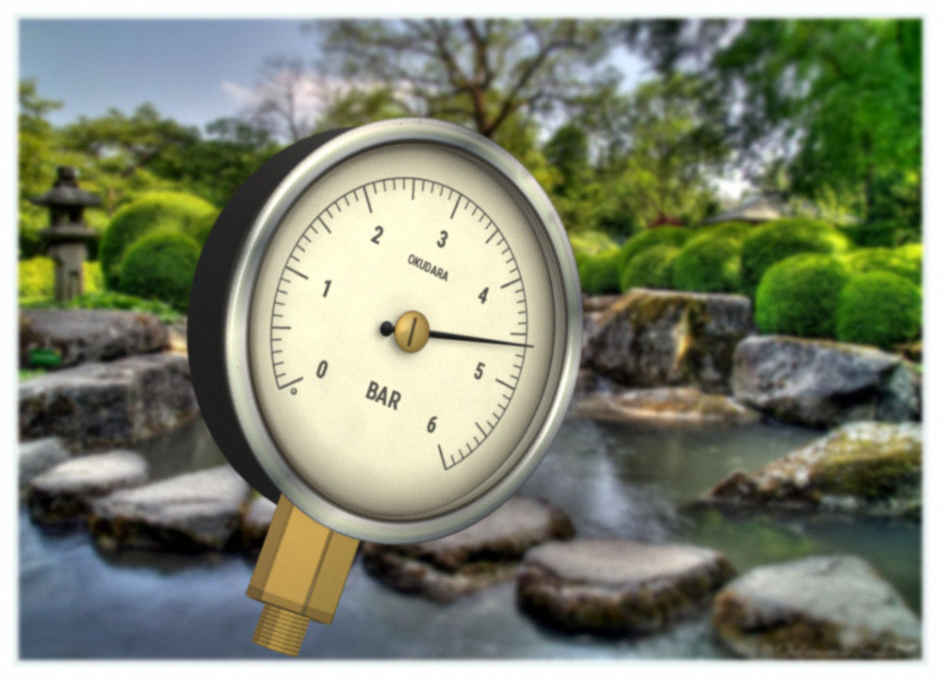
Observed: value=4.6 unit=bar
